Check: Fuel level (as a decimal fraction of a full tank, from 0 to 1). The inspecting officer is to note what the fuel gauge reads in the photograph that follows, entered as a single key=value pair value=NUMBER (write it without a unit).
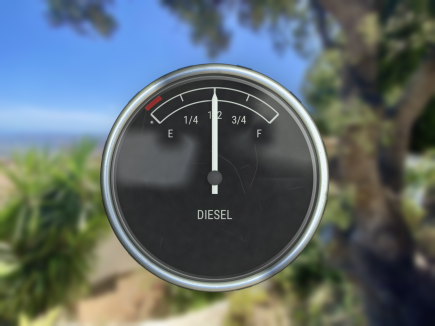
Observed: value=0.5
